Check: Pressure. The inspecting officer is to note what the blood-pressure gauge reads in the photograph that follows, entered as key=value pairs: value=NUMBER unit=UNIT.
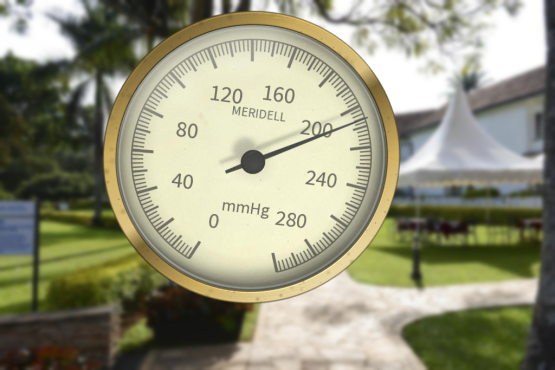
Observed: value=206 unit=mmHg
